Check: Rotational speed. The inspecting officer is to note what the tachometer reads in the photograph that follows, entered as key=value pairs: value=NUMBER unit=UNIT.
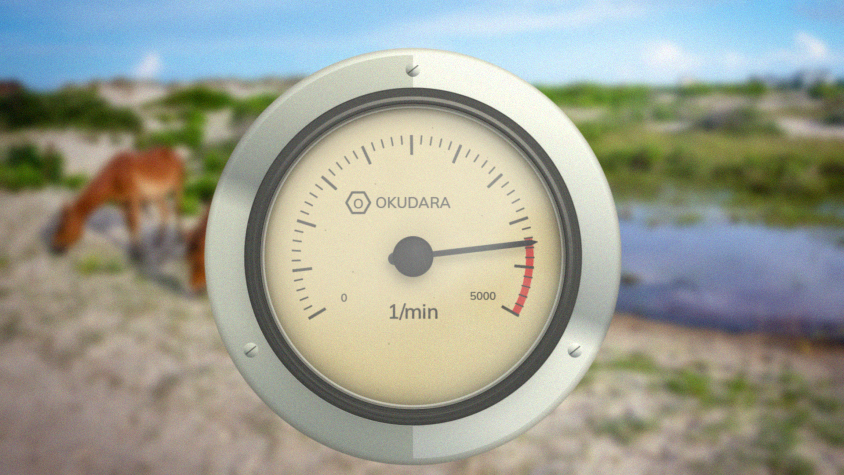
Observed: value=4250 unit=rpm
